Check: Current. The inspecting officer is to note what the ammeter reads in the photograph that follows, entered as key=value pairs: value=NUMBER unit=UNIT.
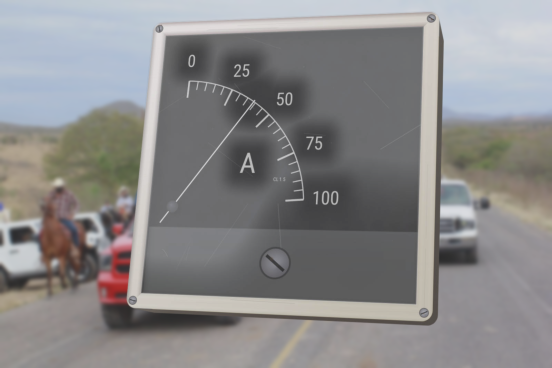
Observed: value=40 unit=A
